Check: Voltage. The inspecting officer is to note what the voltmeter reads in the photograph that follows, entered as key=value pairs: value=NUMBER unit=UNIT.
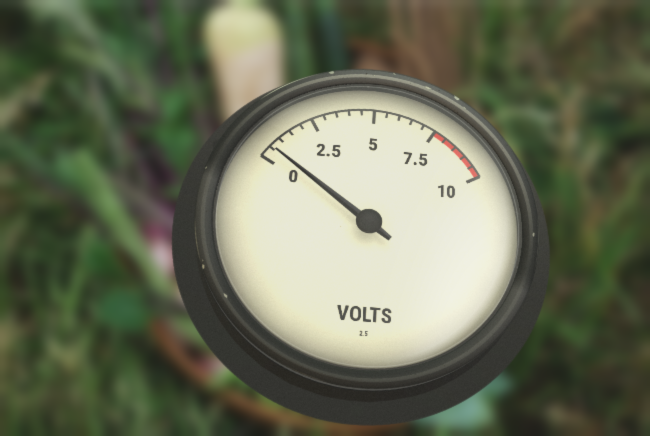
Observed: value=0.5 unit=V
